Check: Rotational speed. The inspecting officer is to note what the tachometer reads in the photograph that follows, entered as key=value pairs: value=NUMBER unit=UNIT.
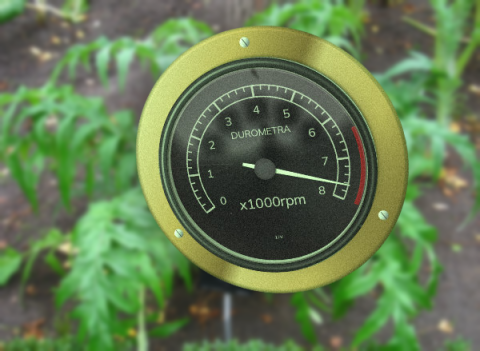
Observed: value=7600 unit=rpm
